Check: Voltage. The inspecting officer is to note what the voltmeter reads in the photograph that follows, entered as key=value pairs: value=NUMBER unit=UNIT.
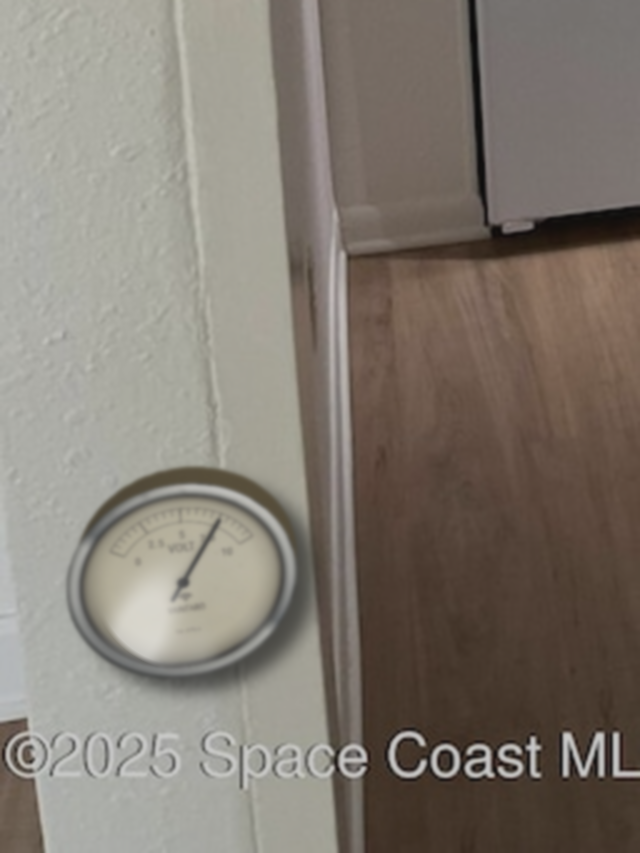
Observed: value=7.5 unit=V
